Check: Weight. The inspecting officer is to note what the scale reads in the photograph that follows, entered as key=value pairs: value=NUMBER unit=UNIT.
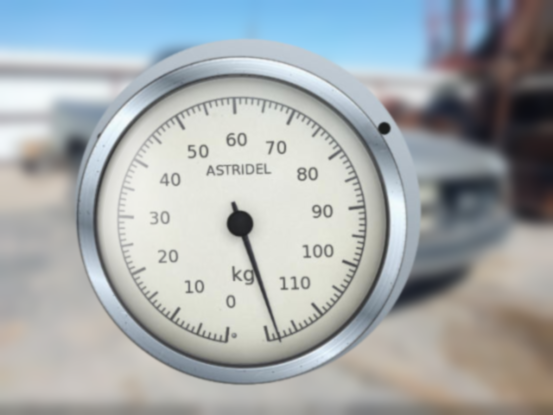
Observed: value=118 unit=kg
